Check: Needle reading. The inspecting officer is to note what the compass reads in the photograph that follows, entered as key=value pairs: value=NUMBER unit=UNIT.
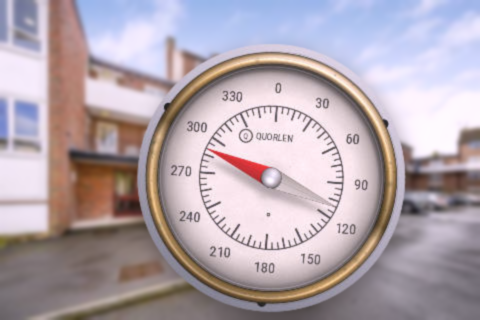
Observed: value=290 unit=°
